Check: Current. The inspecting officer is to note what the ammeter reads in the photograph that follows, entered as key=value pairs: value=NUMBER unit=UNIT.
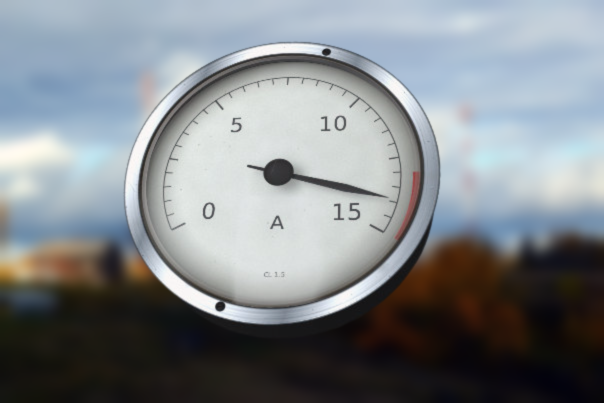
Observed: value=14 unit=A
